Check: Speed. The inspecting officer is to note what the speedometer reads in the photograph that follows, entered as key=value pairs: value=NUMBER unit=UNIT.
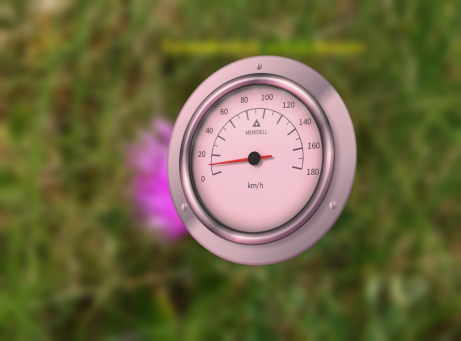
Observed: value=10 unit=km/h
